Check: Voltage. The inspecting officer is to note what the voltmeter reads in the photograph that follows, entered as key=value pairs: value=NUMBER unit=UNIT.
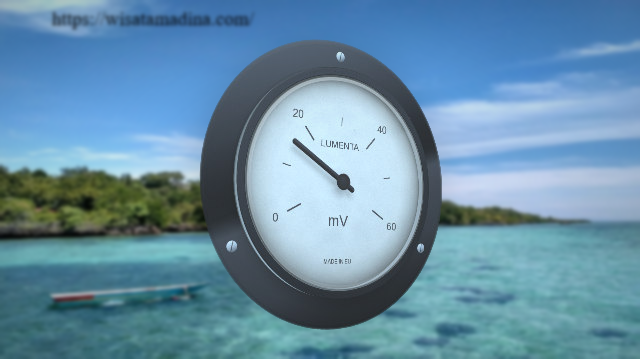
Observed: value=15 unit=mV
